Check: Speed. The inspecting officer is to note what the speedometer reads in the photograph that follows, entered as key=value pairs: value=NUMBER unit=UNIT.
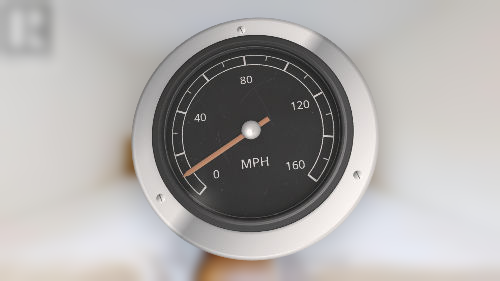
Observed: value=10 unit=mph
